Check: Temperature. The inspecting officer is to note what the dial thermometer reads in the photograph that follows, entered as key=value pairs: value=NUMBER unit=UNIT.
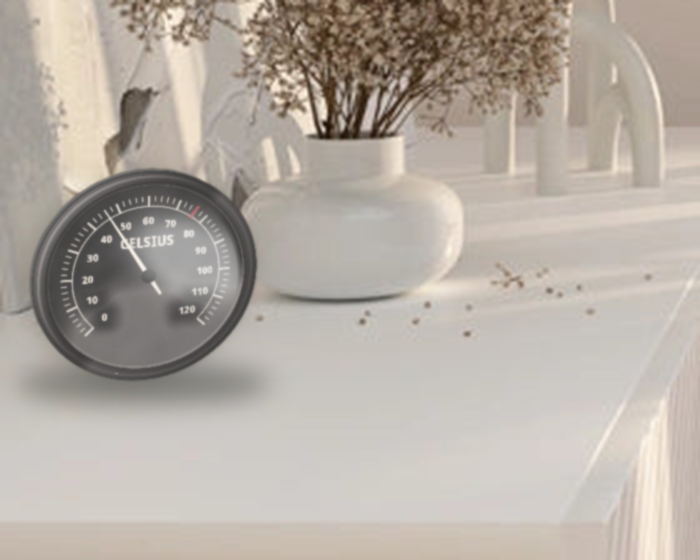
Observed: value=46 unit=°C
